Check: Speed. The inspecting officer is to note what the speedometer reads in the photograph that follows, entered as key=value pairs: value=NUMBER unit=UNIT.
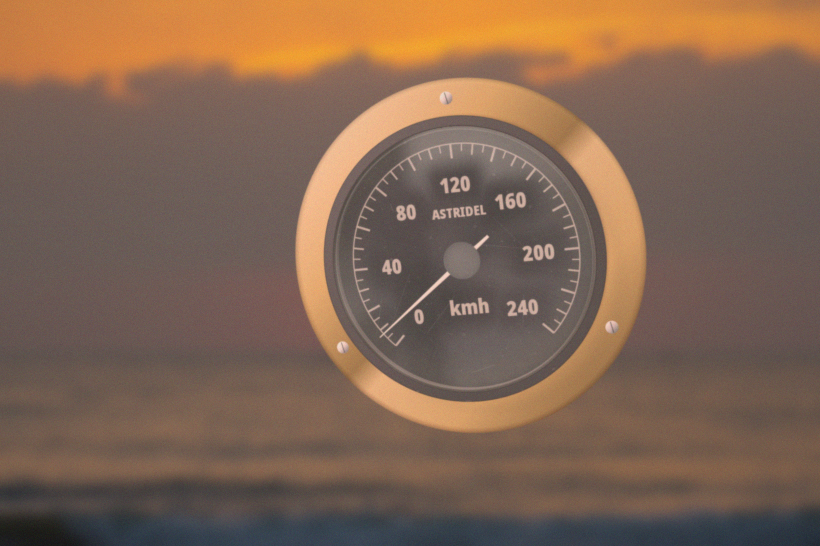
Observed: value=7.5 unit=km/h
